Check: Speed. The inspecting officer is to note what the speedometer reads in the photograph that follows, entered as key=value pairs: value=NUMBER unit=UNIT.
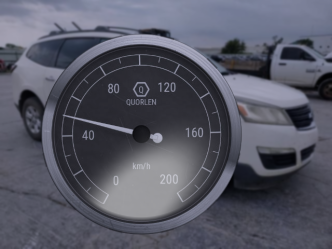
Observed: value=50 unit=km/h
